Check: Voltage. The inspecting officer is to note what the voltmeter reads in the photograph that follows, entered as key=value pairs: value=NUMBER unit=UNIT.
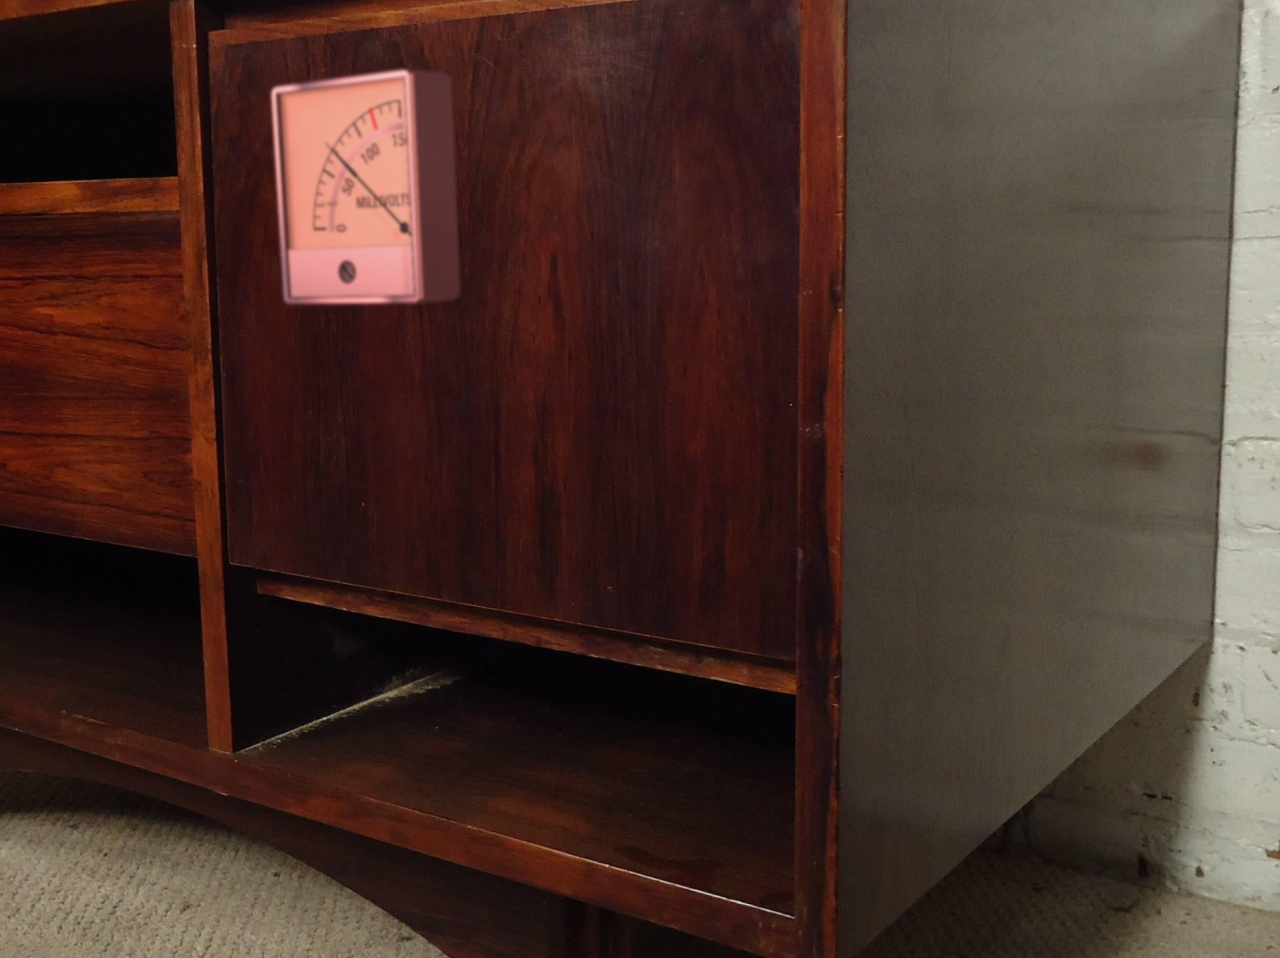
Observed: value=70 unit=mV
